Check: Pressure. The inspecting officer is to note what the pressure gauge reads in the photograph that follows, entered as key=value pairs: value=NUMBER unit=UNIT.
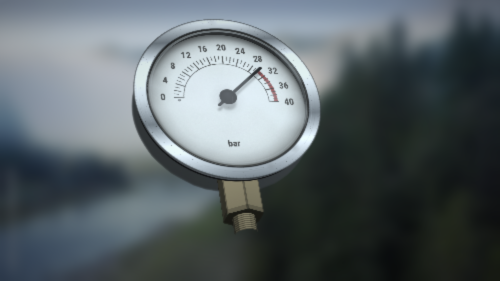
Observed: value=30 unit=bar
